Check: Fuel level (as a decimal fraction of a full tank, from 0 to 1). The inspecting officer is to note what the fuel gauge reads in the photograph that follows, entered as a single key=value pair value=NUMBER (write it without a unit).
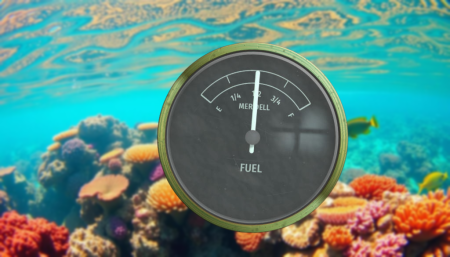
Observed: value=0.5
